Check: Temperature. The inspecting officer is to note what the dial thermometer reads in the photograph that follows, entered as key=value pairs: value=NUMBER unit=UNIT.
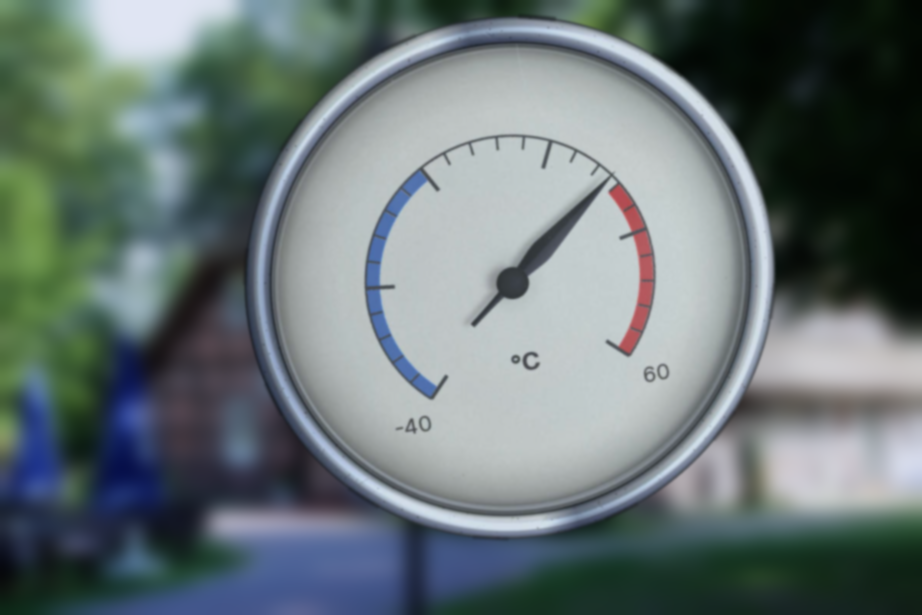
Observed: value=30 unit=°C
